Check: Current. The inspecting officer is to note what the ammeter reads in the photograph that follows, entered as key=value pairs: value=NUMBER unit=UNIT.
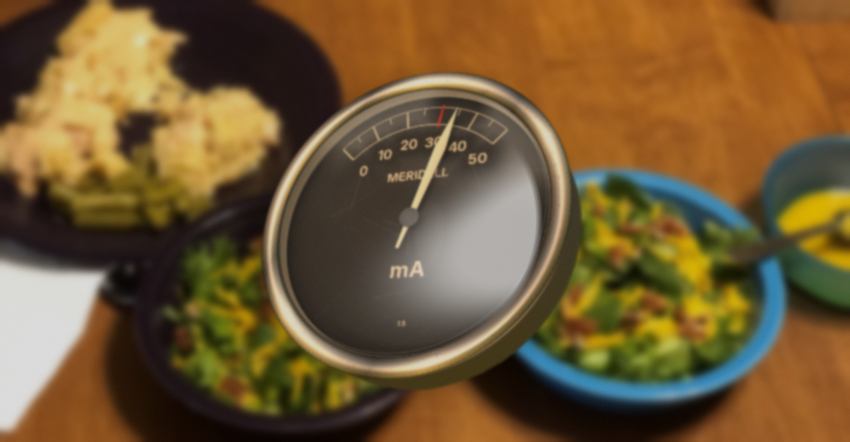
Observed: value=35 unit=mA
